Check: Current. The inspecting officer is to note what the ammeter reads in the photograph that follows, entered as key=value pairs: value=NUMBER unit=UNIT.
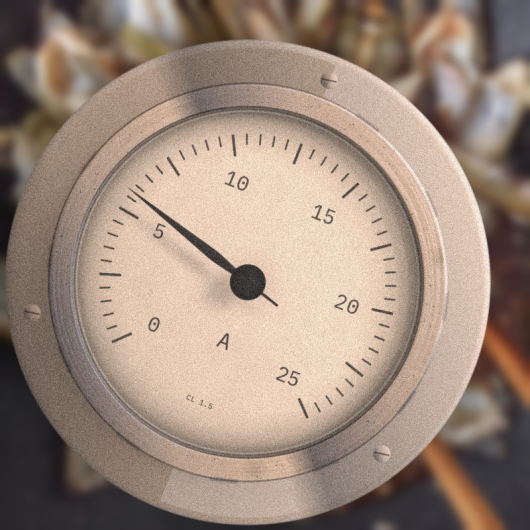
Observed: value=5.75 unit=A
